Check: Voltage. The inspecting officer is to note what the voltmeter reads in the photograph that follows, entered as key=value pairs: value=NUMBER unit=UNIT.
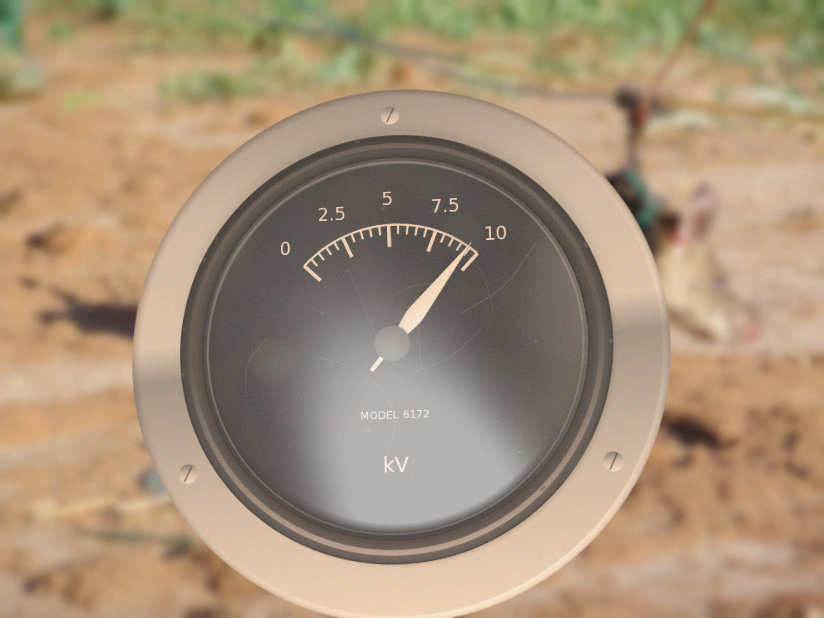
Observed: value=9.5 unit=kV
